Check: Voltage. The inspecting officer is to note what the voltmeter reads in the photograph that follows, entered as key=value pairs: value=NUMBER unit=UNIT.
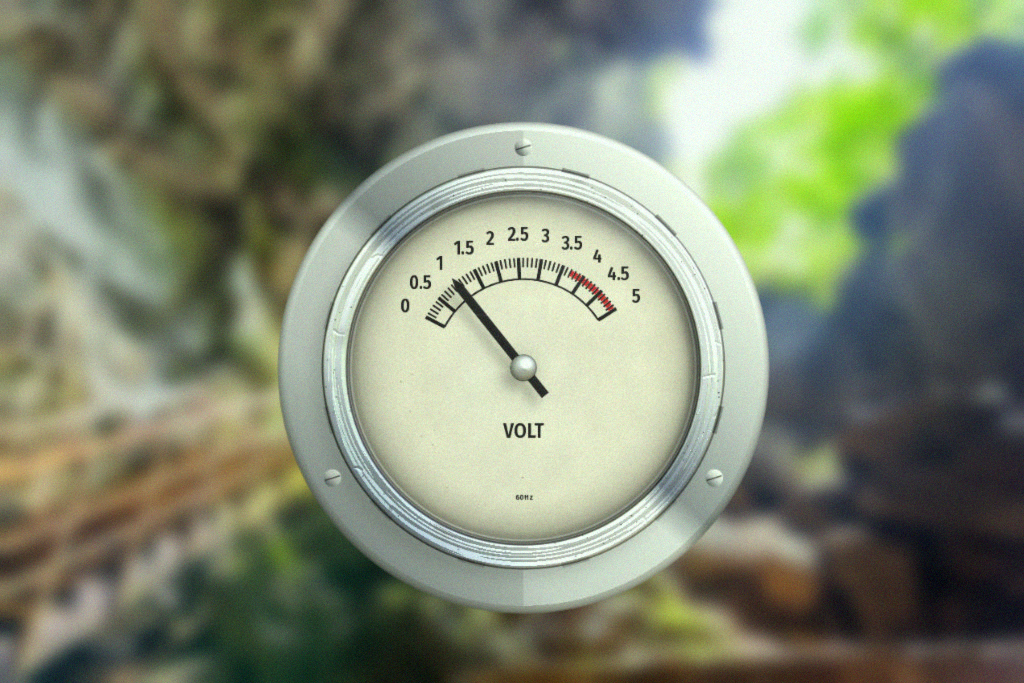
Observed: value=1 unit=V
